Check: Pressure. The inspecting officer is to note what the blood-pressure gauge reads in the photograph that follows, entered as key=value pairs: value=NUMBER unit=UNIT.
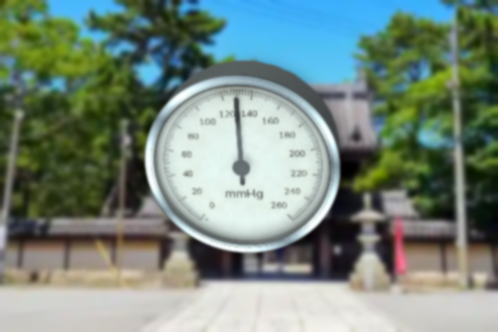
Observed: value=130 unit=mmHg
